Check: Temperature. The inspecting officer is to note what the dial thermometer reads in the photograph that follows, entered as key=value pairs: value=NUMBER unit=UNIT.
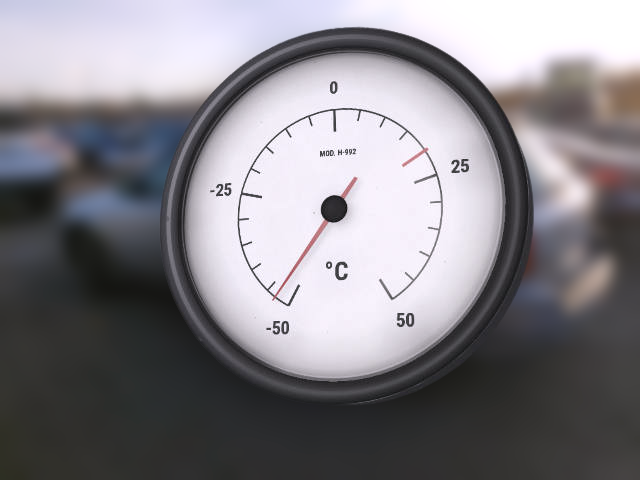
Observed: value=-47.5 unit=°C
